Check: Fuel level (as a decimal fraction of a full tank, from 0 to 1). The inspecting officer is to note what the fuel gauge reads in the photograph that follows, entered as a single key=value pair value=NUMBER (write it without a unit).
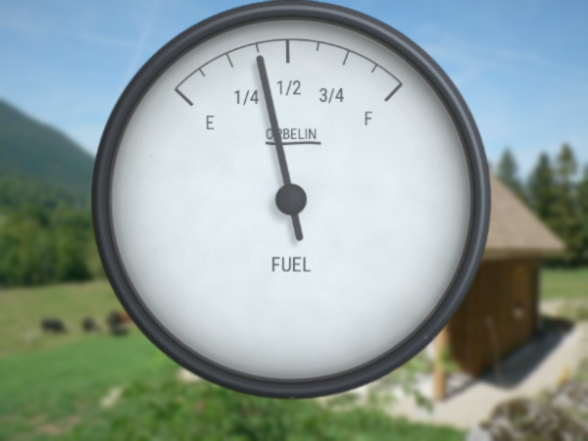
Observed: value=0.375
